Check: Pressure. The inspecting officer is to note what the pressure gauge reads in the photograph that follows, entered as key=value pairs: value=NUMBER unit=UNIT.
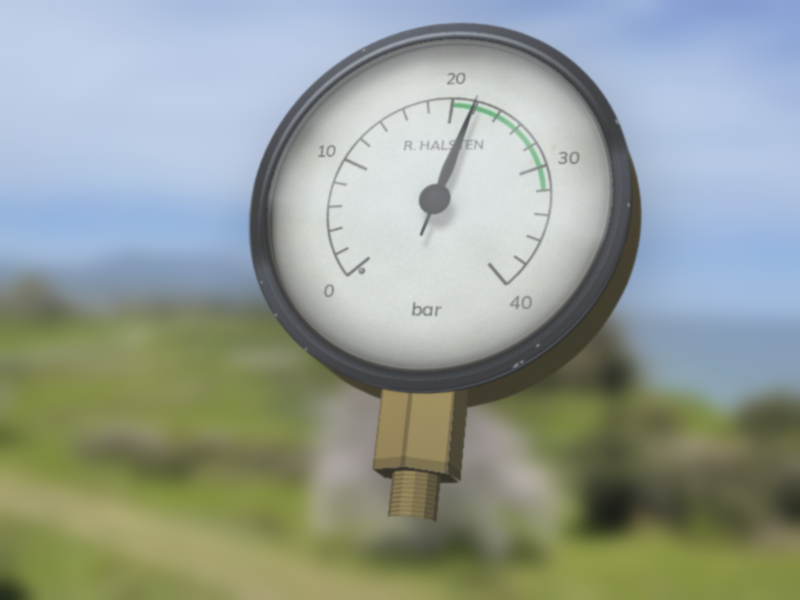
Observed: value=22 unit=bar
